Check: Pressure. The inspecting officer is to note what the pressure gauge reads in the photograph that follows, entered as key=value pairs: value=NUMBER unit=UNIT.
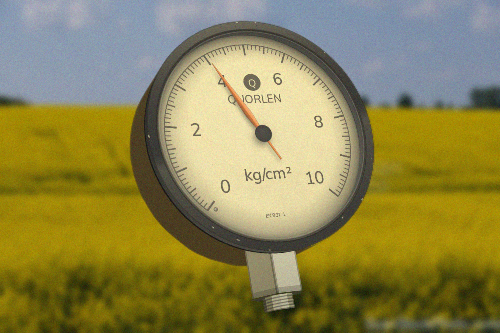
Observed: value=4 unit=kg/cm²
